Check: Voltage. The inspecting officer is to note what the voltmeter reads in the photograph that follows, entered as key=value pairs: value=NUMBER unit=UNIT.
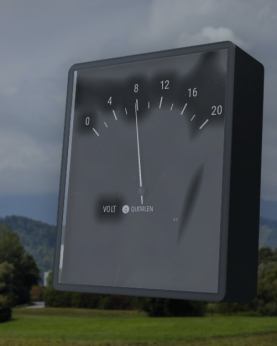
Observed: value=8 unit=V
